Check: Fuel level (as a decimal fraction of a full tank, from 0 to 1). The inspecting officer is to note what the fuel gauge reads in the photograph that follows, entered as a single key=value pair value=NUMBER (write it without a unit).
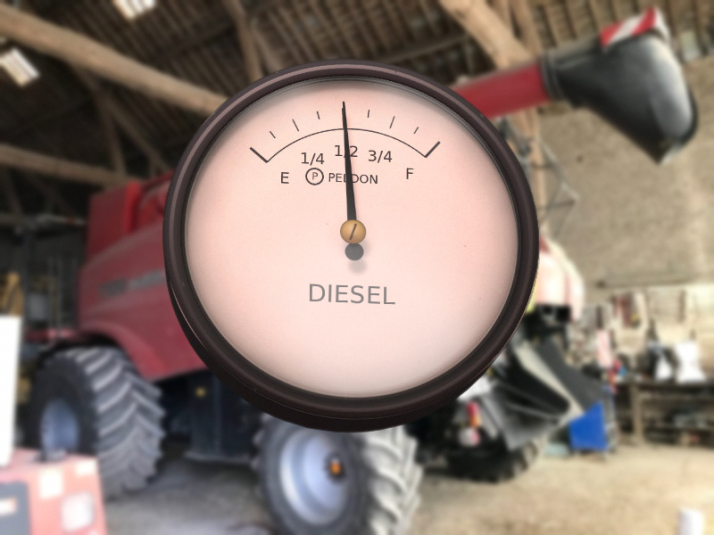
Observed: value=0.5
